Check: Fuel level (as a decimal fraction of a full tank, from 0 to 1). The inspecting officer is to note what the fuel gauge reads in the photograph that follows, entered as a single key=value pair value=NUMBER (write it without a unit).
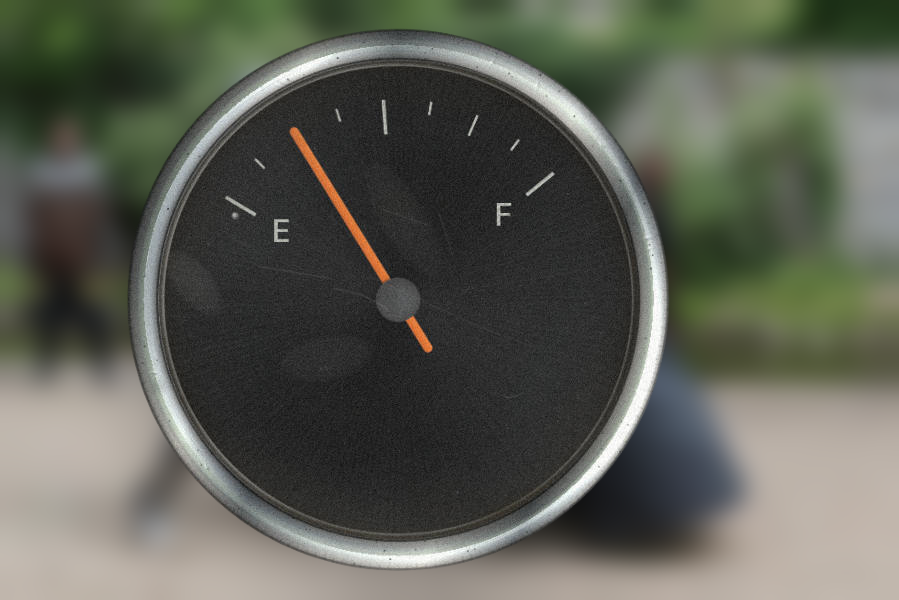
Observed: value=0.25
